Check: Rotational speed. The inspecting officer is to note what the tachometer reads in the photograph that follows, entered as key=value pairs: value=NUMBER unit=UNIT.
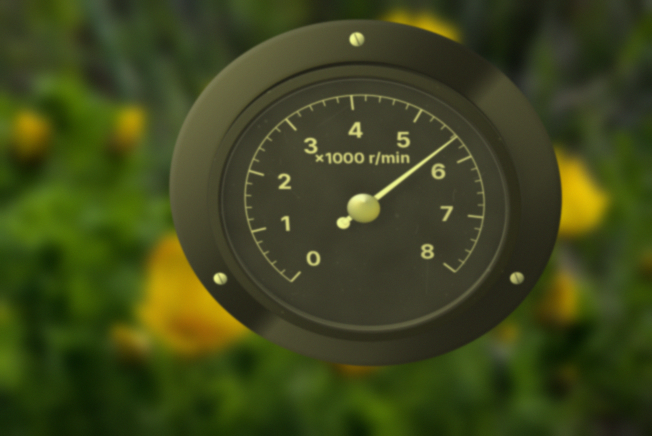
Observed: value=5600 unit=rpm
